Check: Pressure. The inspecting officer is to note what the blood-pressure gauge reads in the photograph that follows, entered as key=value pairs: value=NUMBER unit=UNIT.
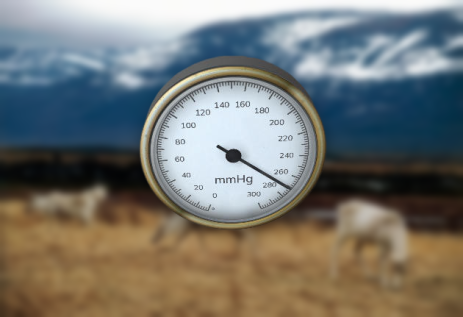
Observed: value=270 unit=mmHg
